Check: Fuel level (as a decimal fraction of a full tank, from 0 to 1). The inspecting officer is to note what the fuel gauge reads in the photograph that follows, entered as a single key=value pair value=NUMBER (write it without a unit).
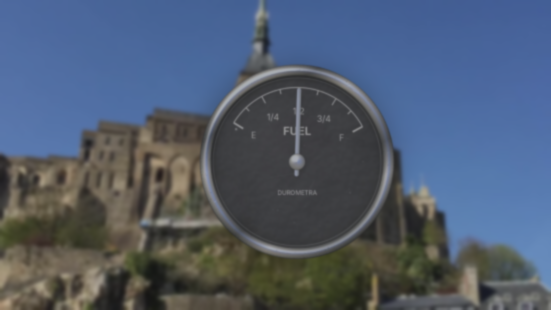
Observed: value=0.5
